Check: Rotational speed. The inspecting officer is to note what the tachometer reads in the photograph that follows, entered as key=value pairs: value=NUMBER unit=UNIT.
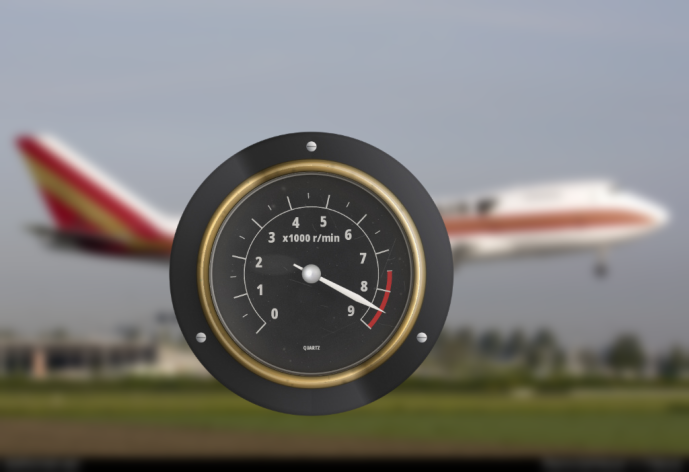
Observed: value=8500 unit=rpm
